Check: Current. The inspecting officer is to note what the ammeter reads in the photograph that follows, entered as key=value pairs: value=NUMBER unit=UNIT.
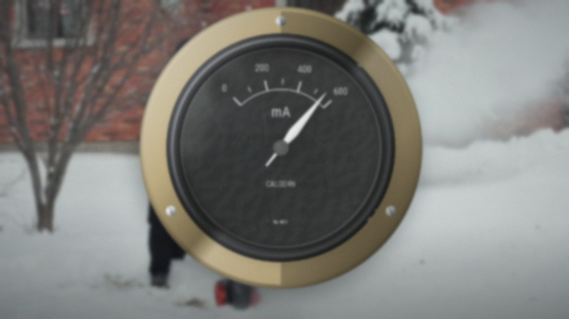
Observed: value=550 unit=mA
